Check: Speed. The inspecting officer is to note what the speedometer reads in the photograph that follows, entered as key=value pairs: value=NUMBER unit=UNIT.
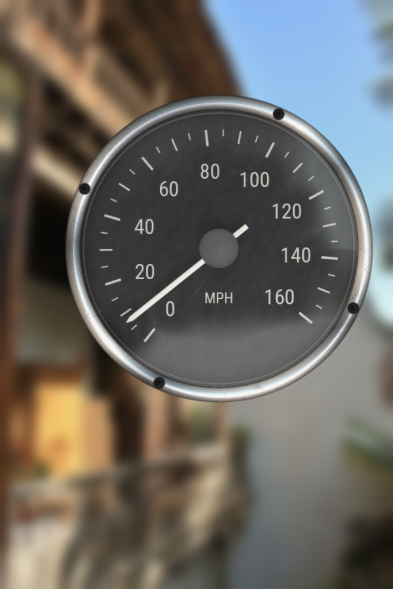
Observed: value=7.5 unit=mph
